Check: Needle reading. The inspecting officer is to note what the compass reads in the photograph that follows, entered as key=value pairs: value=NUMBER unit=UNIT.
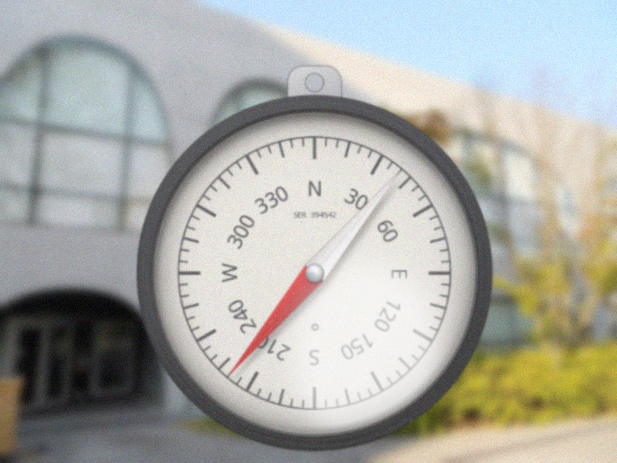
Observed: value=220 unit=°
